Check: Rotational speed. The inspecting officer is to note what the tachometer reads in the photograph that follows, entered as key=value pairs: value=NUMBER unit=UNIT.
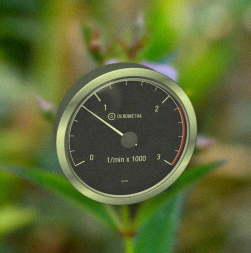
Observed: value=800 unit=rpm
